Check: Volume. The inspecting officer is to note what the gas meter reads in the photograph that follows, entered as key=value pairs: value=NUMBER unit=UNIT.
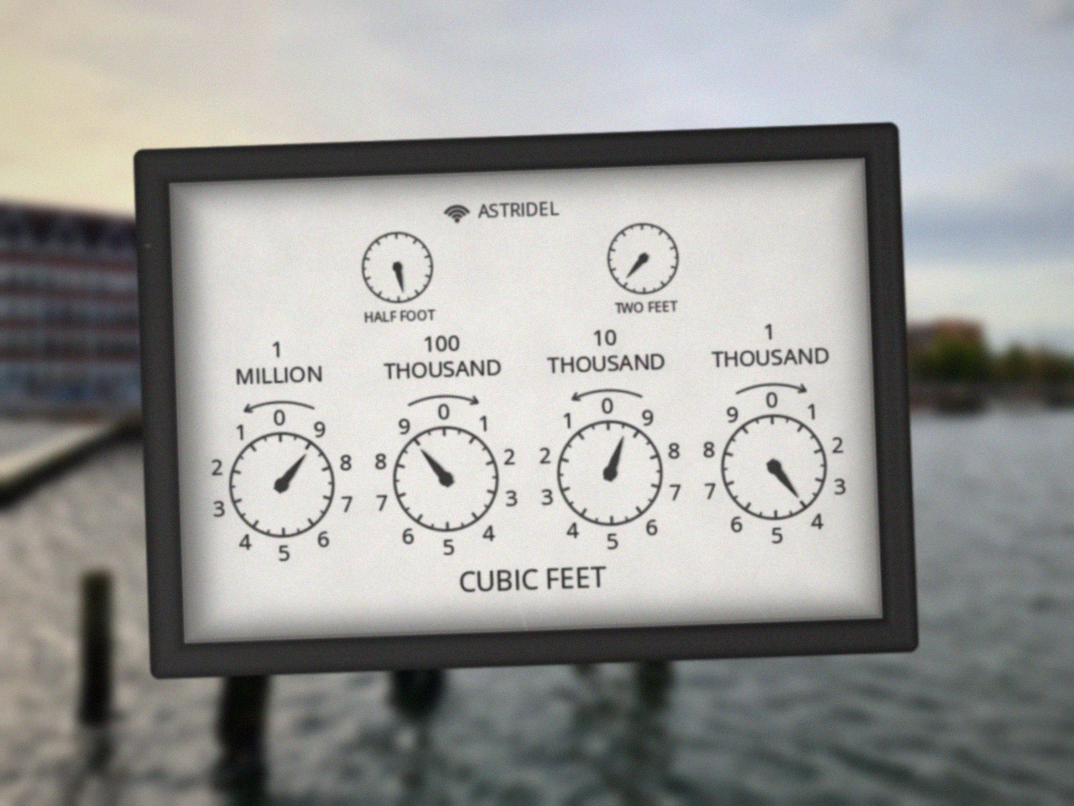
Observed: value=889400 unit=ft³
